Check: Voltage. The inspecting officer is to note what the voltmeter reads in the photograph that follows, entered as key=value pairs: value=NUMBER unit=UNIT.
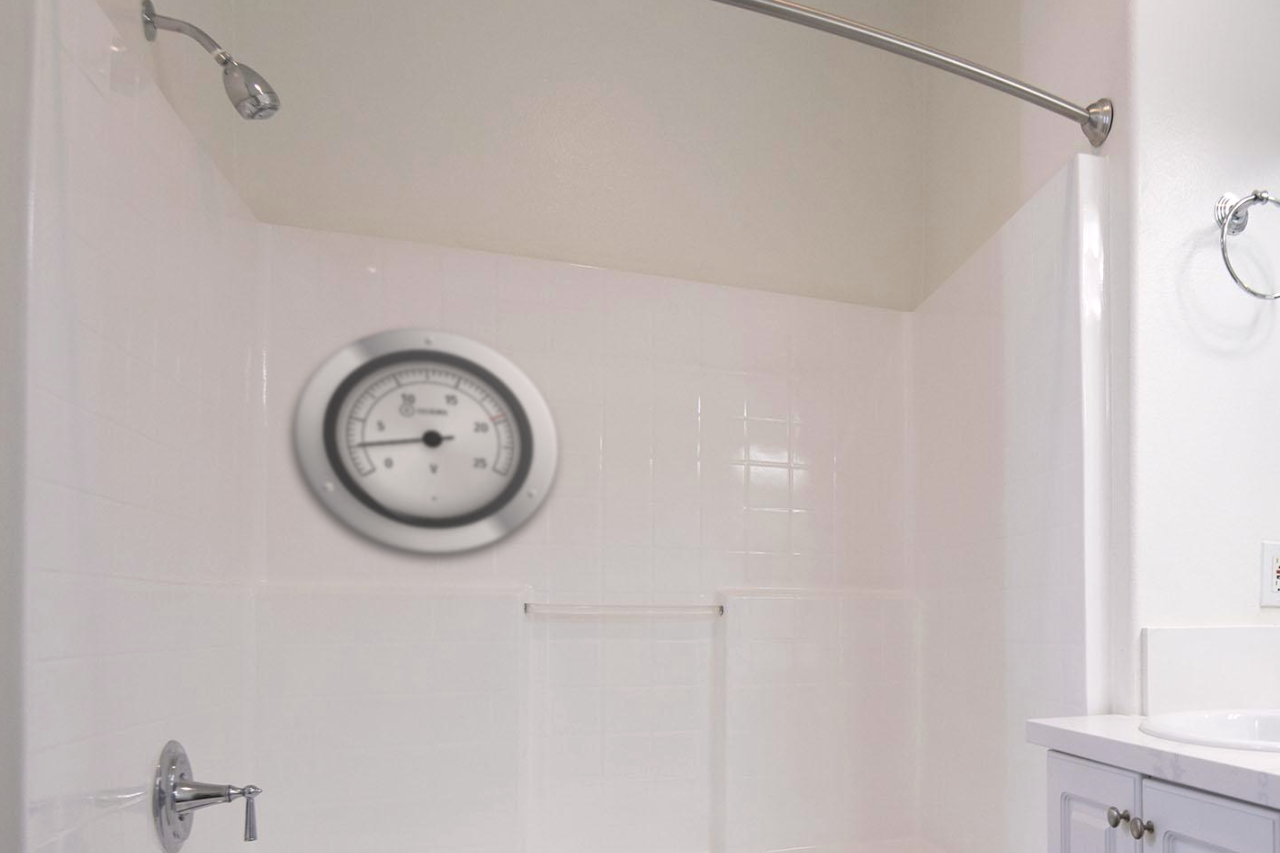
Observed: value=2.5 unit=V
